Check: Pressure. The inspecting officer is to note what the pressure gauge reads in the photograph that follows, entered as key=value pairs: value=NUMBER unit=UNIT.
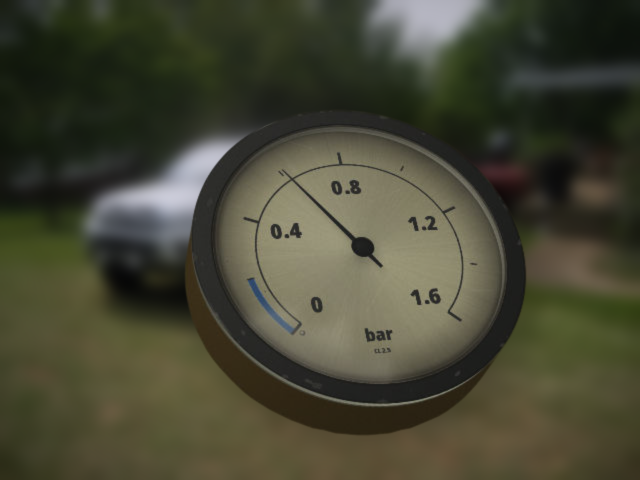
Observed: value=0.6 unit=bar
